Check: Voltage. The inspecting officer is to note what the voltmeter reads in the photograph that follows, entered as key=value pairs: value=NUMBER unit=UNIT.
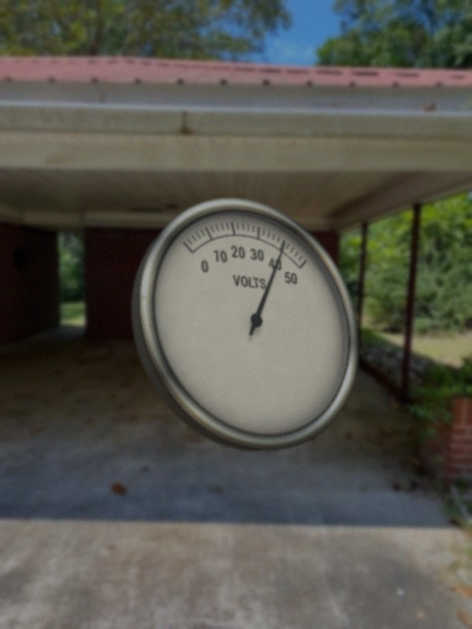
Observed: value=40 unit=V
